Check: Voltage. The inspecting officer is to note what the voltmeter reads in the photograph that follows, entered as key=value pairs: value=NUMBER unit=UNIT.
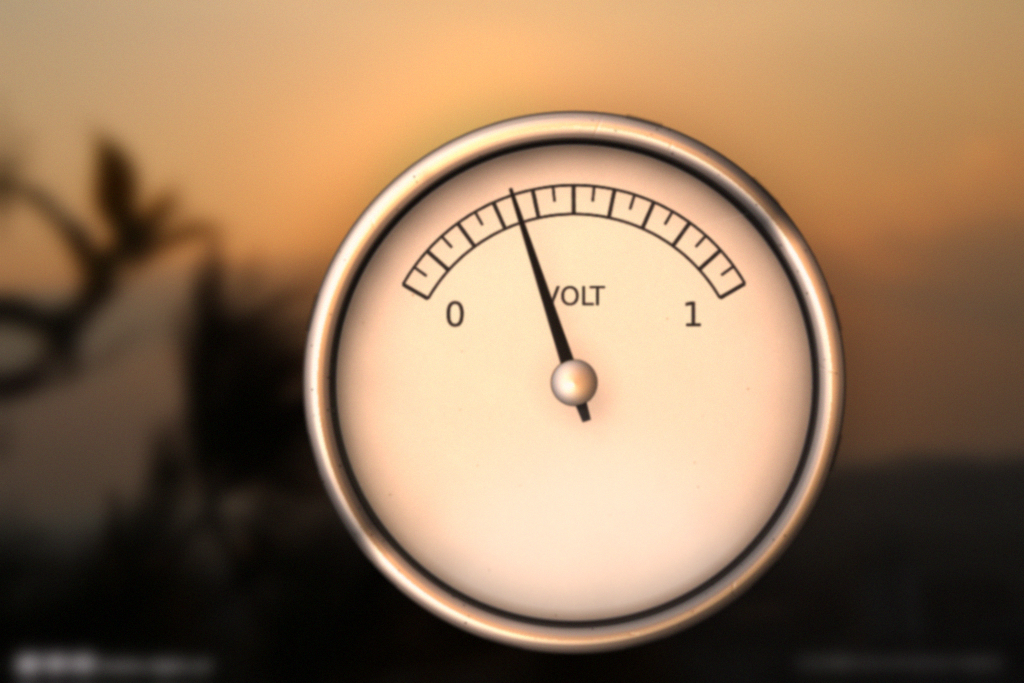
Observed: value=0.35 unit=V
